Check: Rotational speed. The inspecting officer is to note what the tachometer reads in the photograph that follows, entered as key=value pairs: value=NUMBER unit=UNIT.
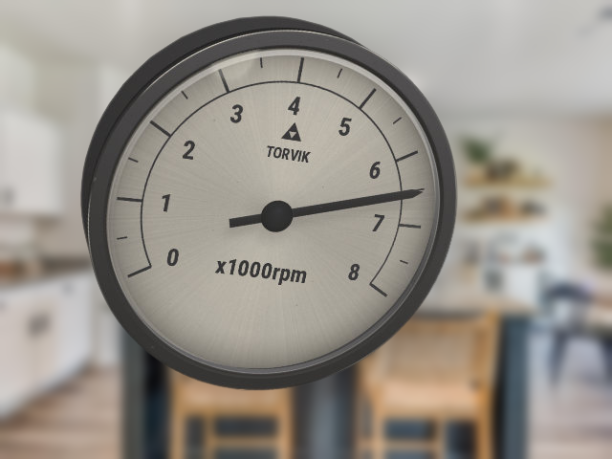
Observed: value=6500 unit=rpm
